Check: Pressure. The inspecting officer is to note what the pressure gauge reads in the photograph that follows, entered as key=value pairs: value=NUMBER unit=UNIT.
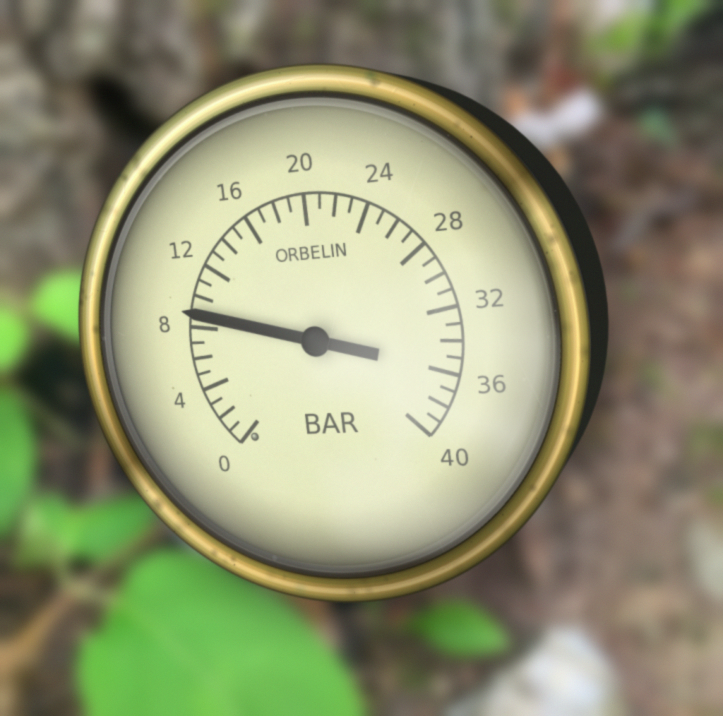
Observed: value=9 unit=bar
